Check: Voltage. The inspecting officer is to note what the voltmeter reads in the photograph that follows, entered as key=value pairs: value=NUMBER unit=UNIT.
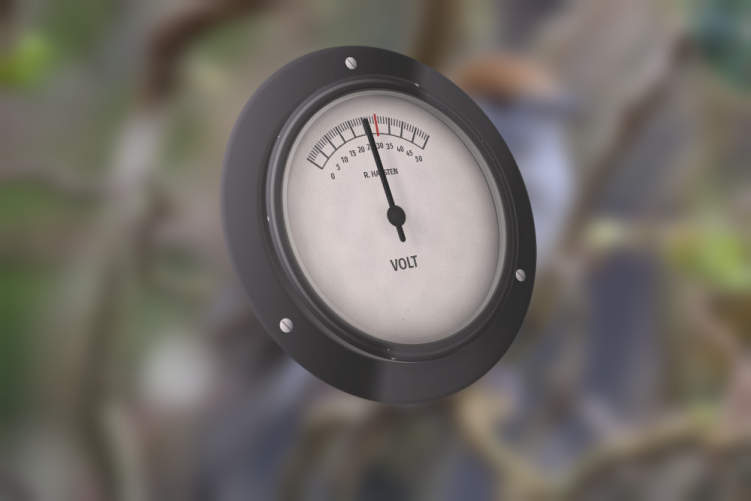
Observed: value=25 unit=V
